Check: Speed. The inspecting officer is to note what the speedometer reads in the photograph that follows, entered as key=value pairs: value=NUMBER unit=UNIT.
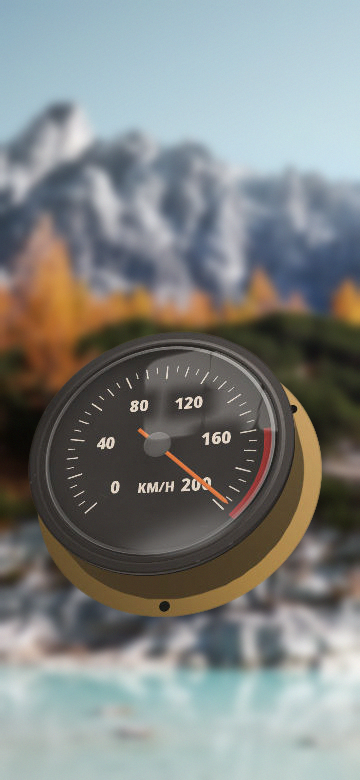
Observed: value=197.5 unit=km/h
